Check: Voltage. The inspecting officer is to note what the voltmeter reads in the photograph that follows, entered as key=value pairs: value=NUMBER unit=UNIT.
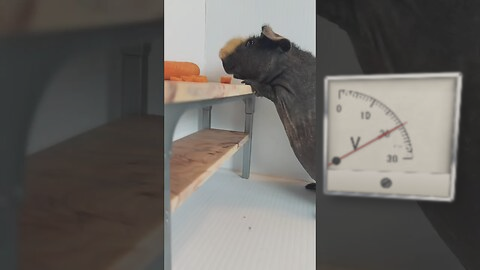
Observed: value=20 unit=V
